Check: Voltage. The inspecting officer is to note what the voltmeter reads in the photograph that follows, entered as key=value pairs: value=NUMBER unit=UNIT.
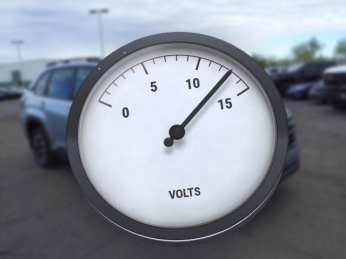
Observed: value=13 unit=V
